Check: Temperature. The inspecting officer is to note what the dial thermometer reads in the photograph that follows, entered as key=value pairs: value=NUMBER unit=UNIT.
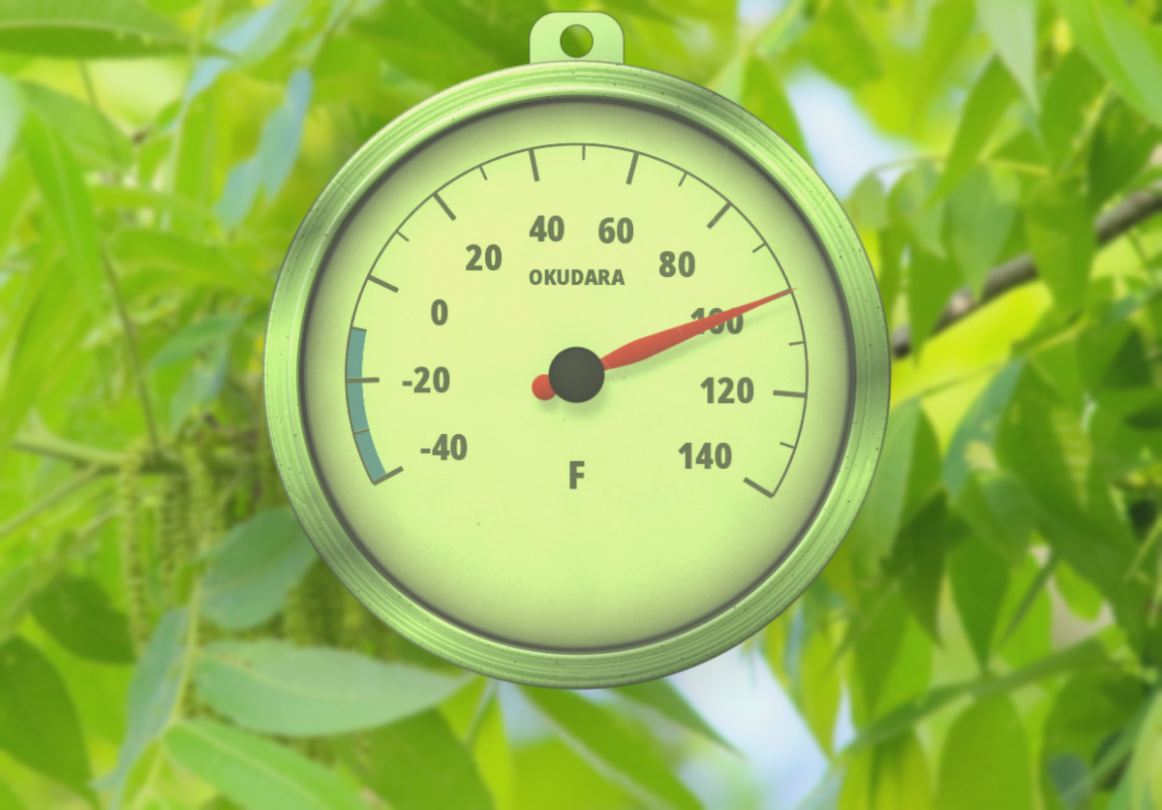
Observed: value=100 unit=°F
